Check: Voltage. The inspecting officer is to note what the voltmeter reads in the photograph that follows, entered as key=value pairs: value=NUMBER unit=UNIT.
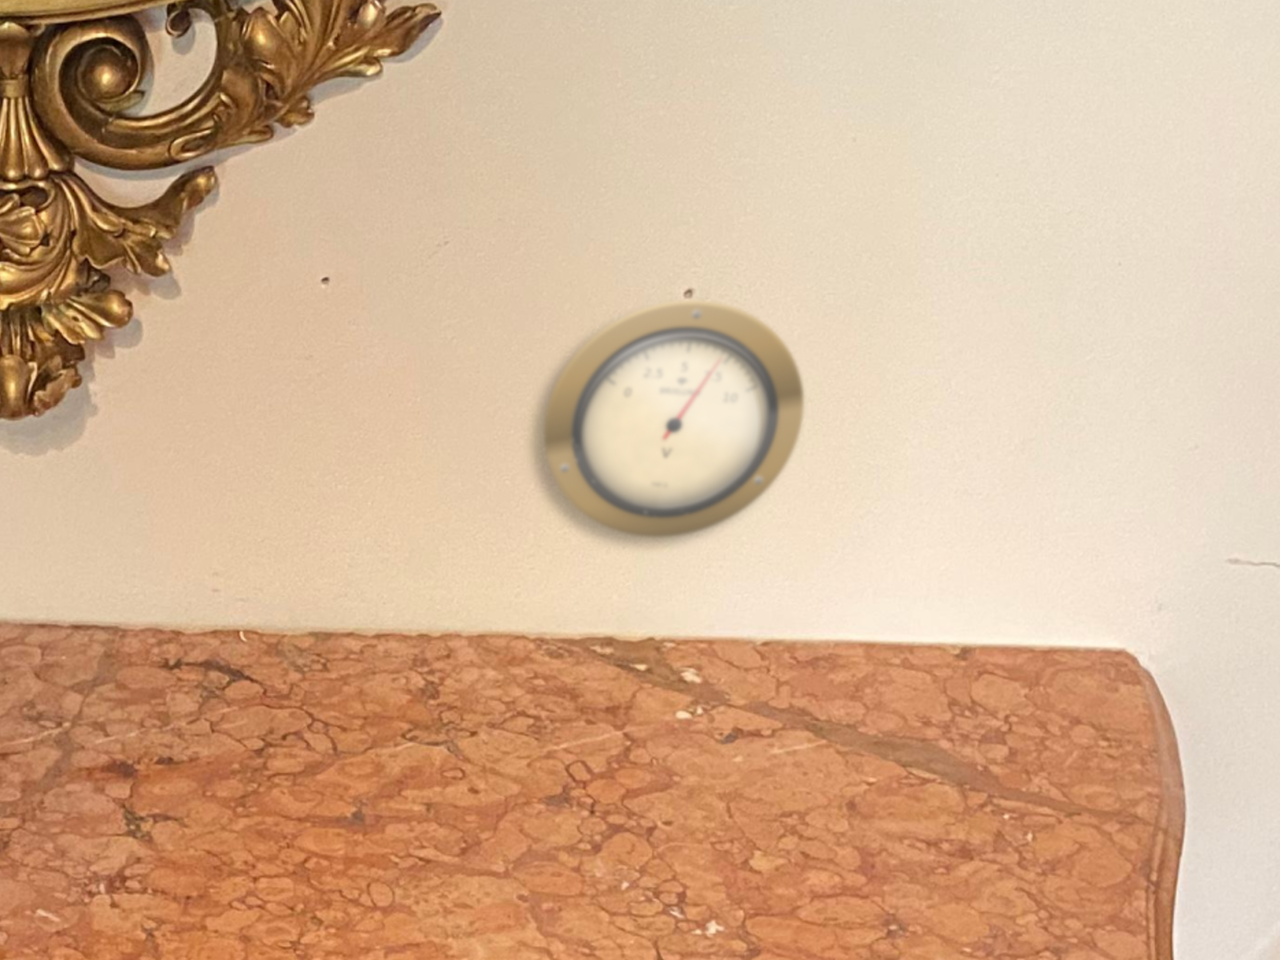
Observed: value=7 unit=V
